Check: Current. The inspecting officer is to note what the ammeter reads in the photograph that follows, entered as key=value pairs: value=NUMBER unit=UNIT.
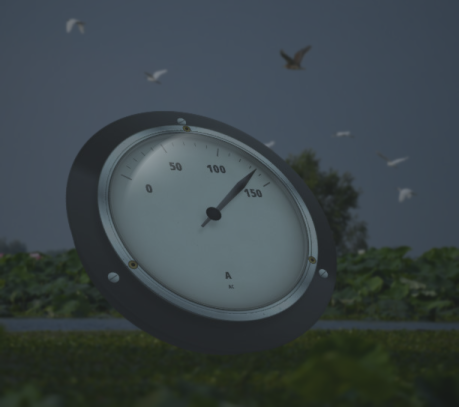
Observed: value=135 unit=A
